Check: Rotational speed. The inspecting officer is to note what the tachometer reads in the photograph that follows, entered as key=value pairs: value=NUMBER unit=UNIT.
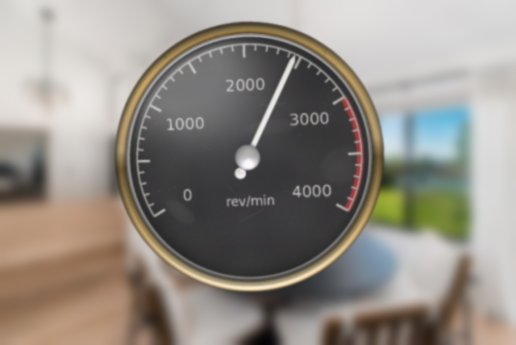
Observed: value=2450 unit=rpm
